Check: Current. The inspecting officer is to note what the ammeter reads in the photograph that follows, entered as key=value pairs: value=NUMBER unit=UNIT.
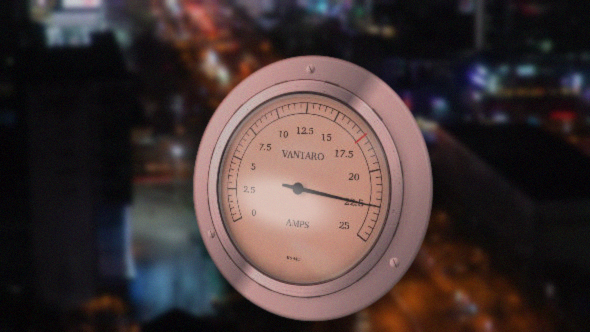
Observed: value=22.5 unit=A
